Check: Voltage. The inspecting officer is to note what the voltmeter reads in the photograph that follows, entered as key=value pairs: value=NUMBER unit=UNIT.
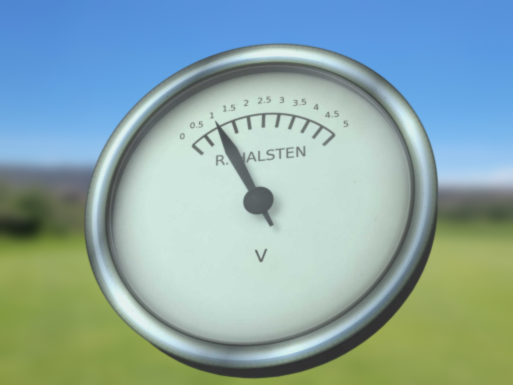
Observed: value=1 unit=V
